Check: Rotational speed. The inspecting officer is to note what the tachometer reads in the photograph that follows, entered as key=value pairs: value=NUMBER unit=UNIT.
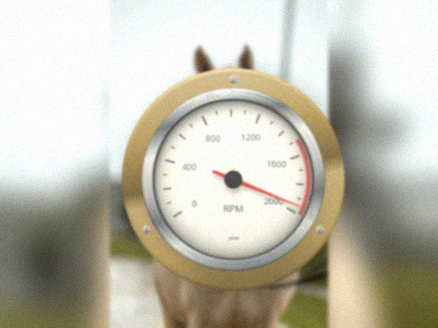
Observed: value=1950 unit=rpm
